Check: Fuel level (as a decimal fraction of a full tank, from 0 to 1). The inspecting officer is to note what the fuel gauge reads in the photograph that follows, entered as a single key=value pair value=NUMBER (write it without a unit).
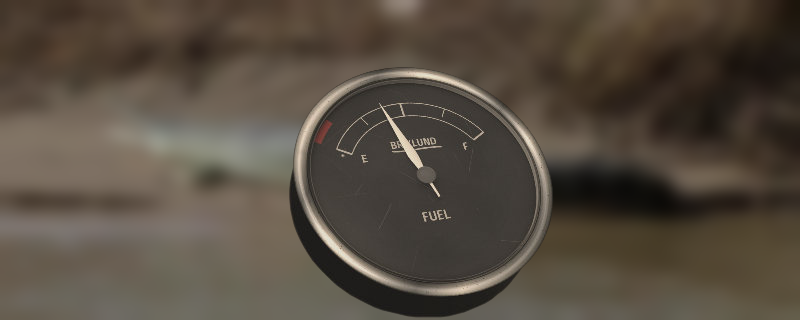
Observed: value=0.375
